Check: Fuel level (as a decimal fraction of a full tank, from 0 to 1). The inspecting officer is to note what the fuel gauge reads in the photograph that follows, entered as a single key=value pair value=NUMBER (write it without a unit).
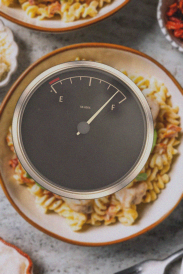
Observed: value=0.875
